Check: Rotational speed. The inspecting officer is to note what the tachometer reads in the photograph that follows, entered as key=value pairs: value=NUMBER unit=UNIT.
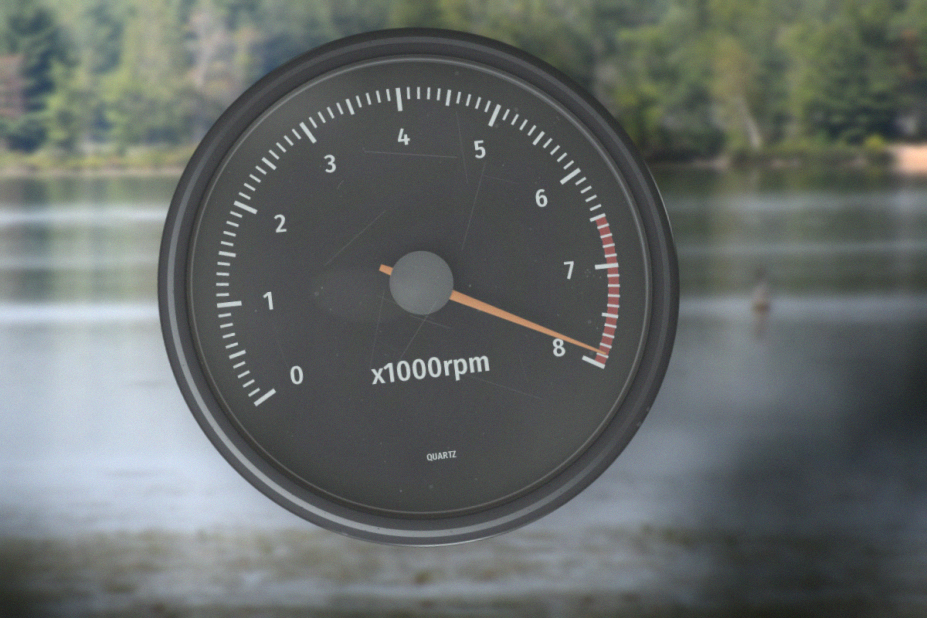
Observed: value=7900 unit=rpm
